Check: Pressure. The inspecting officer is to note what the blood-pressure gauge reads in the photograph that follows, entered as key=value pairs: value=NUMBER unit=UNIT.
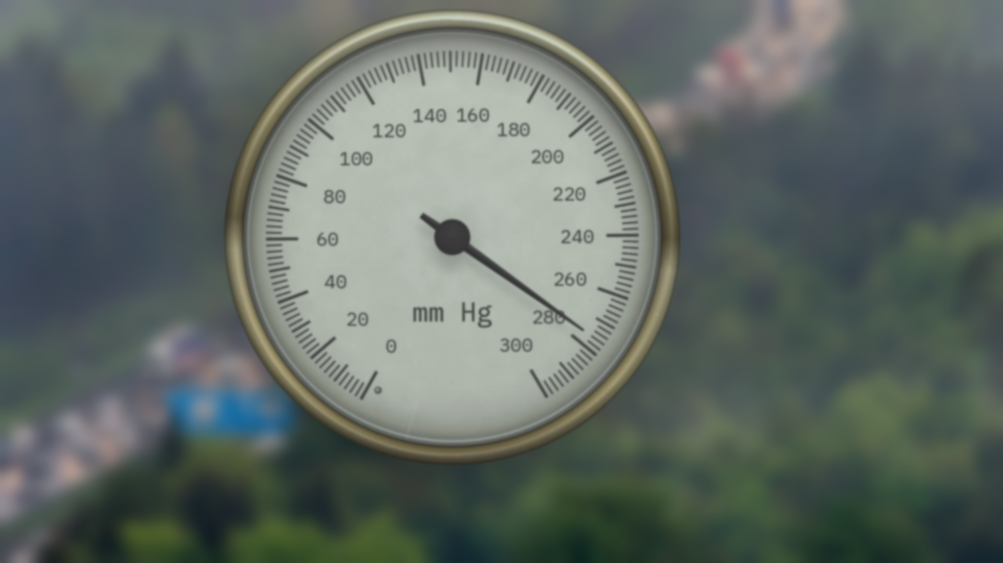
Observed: value=276 unit=mmHg
